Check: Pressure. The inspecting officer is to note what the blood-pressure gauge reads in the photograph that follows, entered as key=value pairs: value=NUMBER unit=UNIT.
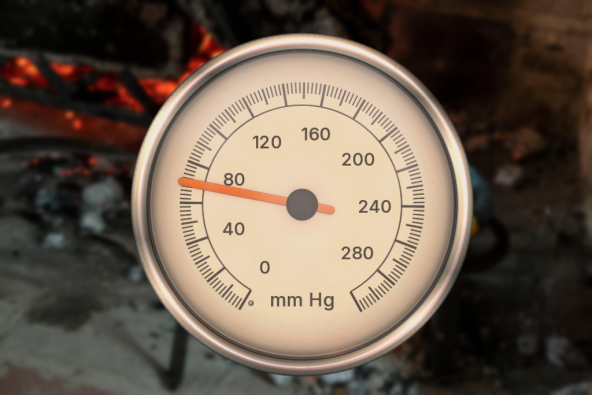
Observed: value=70 unit=mmHg
